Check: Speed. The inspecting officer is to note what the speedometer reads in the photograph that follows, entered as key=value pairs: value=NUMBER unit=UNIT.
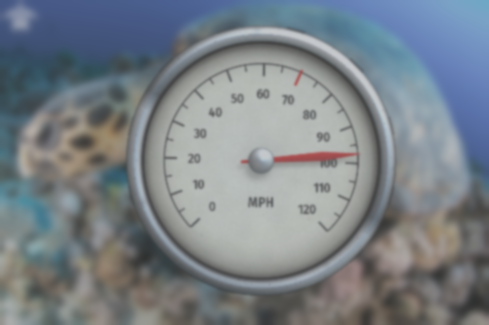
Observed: value=97.5 unit=mph
